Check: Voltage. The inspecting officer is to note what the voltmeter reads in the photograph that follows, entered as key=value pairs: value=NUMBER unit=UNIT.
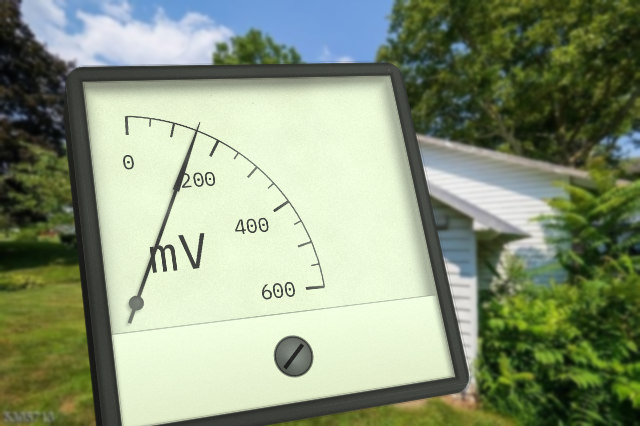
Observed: value=150 unit=mV
